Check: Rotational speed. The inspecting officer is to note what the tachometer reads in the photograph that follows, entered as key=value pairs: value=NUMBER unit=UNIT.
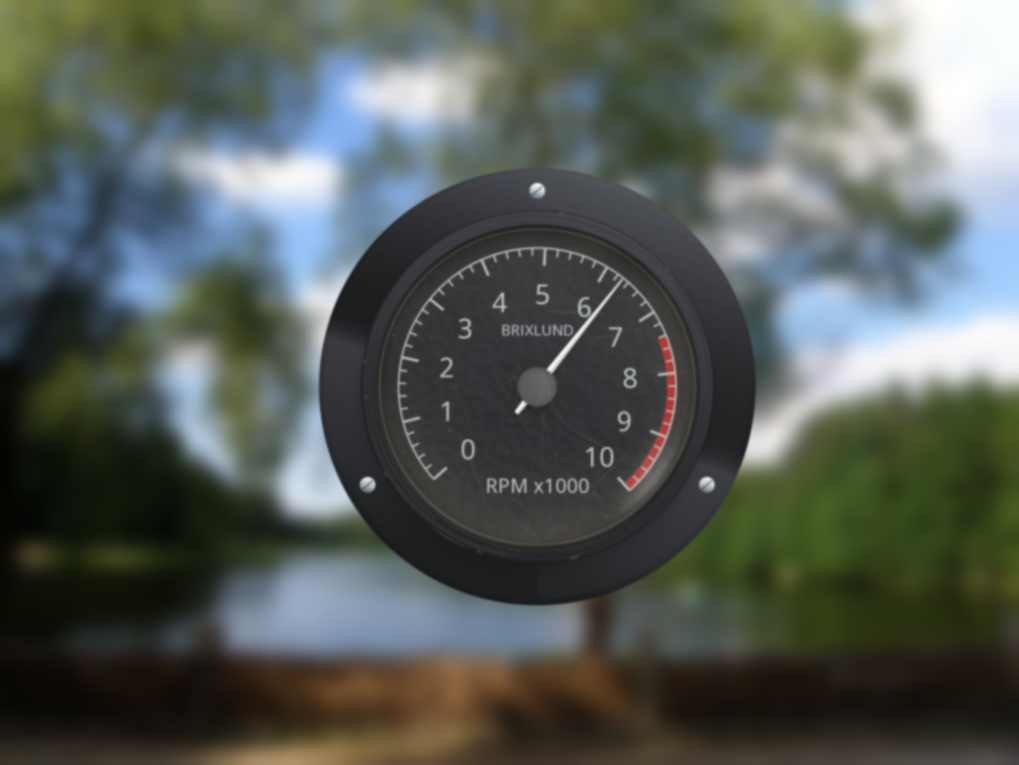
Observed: value=6300 unit=rpm
